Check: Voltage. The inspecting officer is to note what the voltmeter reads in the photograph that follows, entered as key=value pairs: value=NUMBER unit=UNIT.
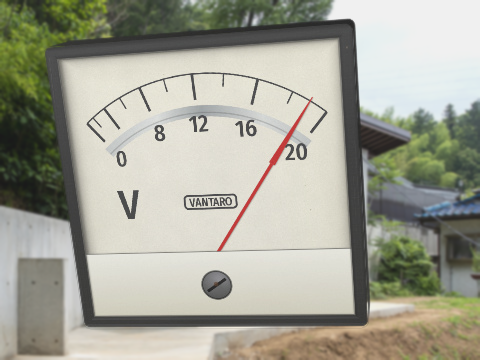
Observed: value=19 unit=V
